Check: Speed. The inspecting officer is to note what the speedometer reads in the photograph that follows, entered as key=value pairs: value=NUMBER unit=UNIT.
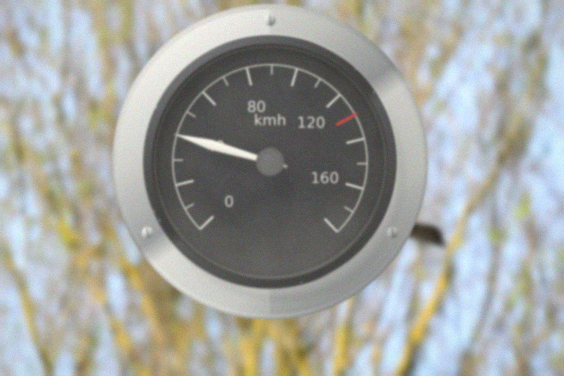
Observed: value=40 unit=km/h
